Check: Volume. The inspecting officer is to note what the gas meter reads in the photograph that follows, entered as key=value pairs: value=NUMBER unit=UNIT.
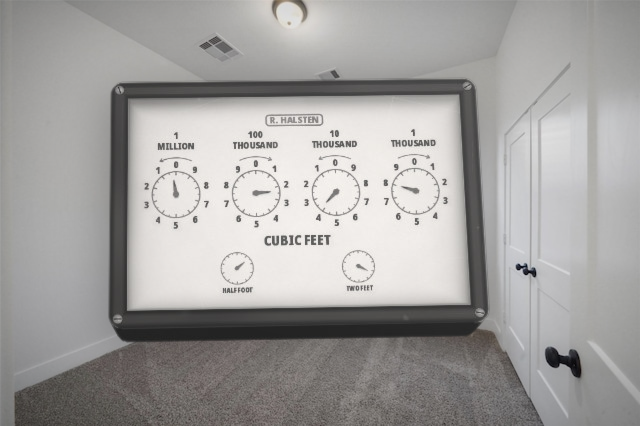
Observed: value=23800 unit=ft³
